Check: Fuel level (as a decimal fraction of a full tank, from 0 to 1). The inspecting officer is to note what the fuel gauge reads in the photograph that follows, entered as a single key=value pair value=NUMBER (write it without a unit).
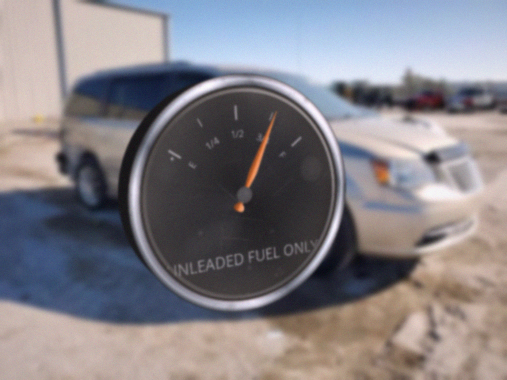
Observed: value=0.75
